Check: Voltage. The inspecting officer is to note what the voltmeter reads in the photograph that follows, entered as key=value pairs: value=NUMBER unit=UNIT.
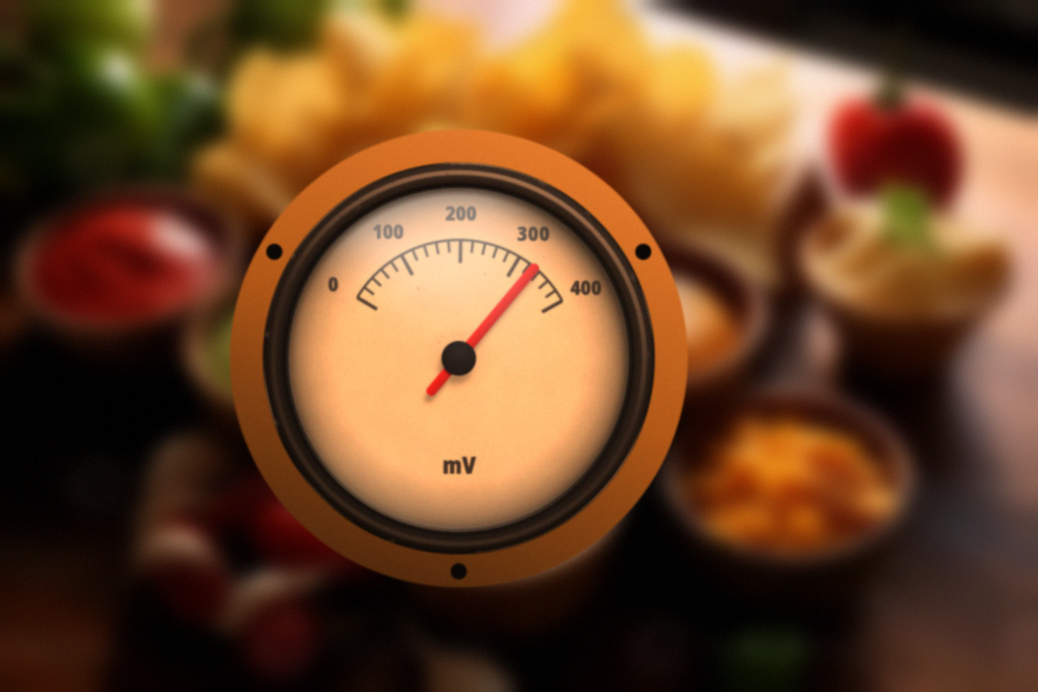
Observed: value=330 unit=mV
